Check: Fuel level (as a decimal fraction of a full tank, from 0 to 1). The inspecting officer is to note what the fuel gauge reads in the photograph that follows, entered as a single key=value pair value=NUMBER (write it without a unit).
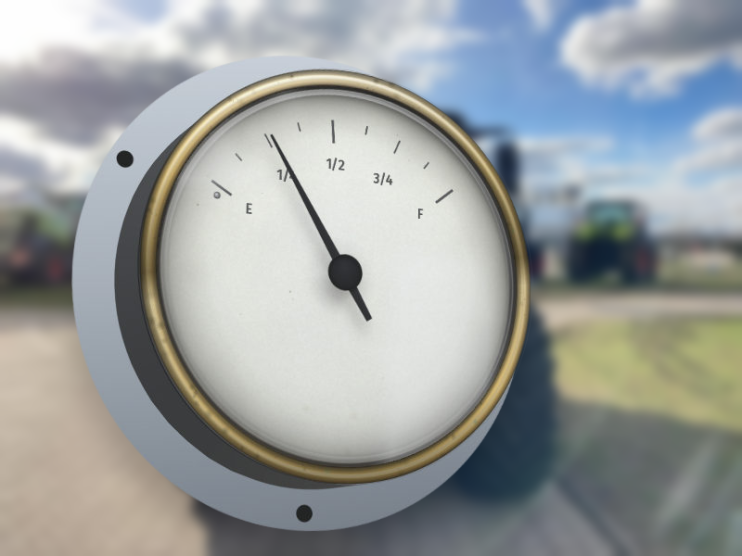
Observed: value=0.25
